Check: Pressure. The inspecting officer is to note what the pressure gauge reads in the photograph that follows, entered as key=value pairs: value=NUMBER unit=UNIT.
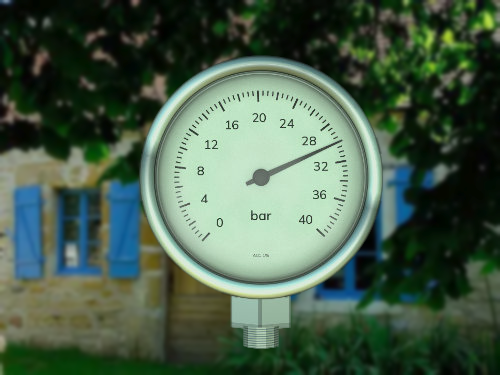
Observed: value=30 unit=bar
